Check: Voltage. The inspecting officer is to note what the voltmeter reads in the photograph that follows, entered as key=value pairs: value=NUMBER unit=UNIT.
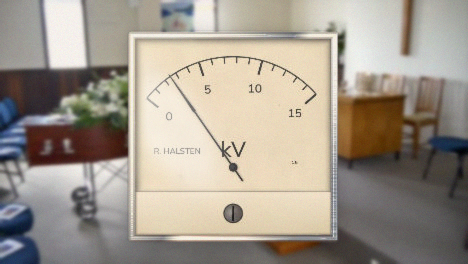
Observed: value=2.5 unit=kV
